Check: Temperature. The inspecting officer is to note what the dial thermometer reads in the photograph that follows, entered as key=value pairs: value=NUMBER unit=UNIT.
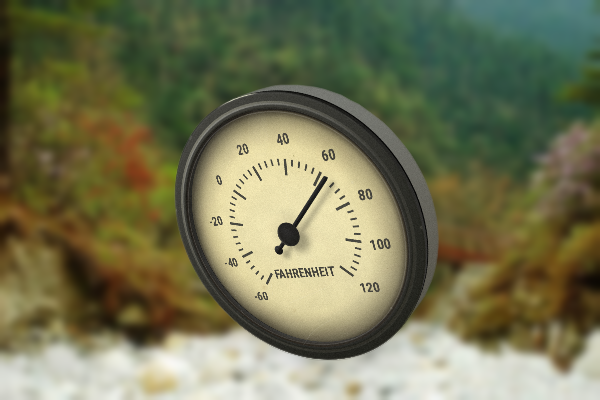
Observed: value=64 unit=°F
